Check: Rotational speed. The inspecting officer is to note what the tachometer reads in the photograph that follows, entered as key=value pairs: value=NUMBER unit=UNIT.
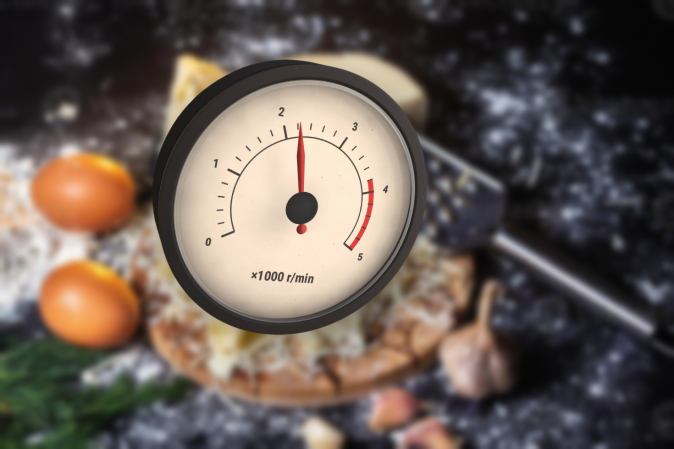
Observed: value=2200 unit=rpm
